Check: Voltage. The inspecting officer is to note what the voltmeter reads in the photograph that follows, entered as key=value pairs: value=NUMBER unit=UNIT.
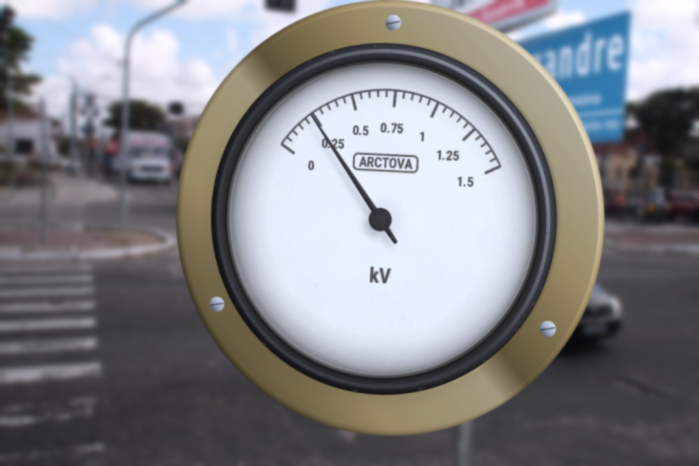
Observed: value=0.25 unit=kV
